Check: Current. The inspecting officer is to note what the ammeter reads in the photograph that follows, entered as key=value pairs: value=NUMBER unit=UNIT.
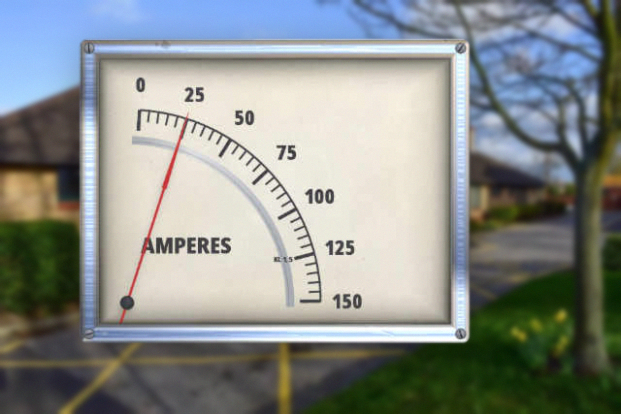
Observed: value=25 unit=A
